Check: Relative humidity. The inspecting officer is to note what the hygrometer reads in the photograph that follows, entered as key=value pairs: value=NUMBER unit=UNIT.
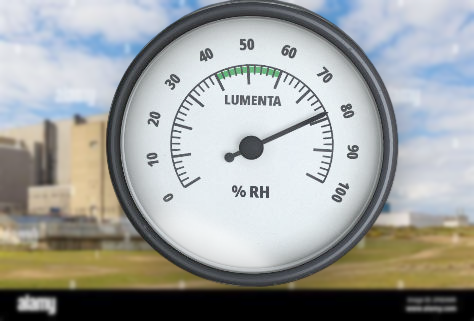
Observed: value=78 unit=%
